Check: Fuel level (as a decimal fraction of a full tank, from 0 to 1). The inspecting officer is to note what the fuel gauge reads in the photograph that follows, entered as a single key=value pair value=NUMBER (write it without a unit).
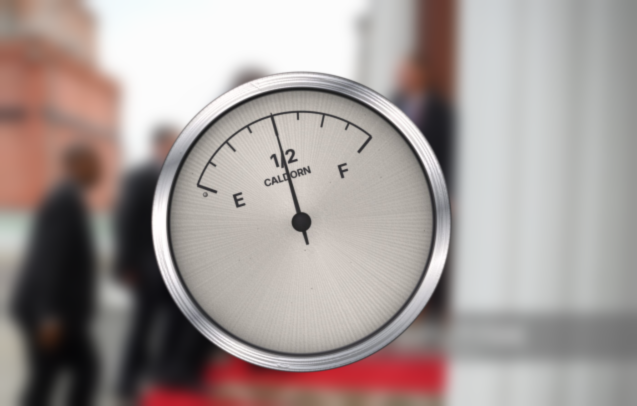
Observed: value=0.5
